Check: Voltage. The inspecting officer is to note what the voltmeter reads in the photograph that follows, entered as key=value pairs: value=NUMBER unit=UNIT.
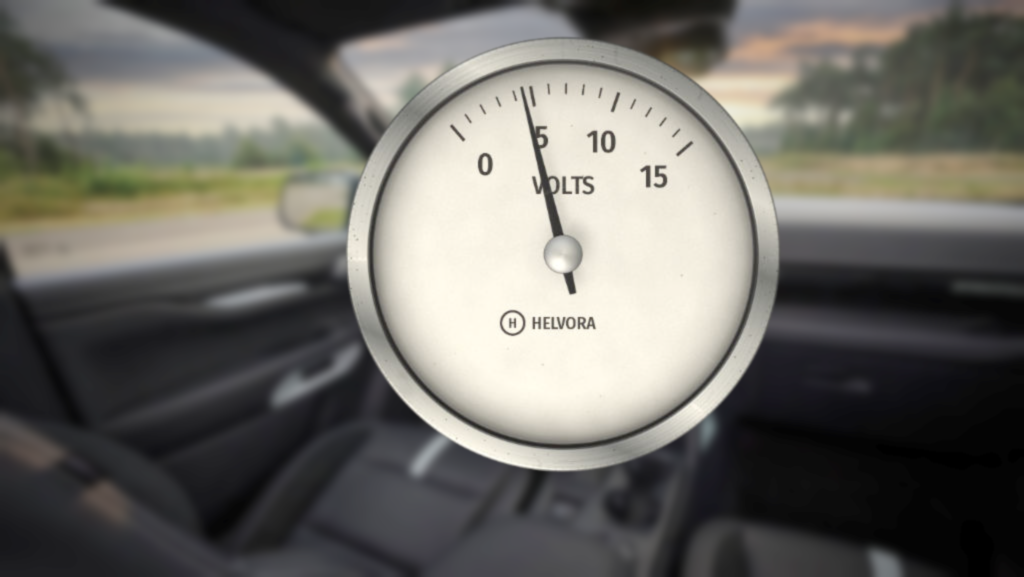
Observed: value=4.5 unit=V
